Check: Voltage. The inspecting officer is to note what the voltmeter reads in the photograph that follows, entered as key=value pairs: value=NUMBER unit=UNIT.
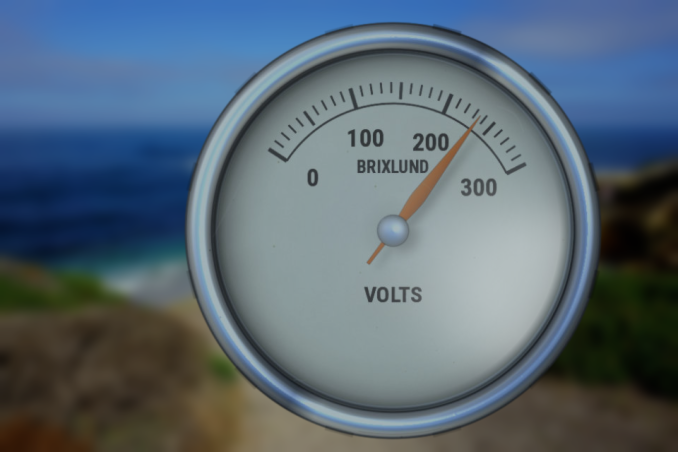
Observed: value=235 unit=V
